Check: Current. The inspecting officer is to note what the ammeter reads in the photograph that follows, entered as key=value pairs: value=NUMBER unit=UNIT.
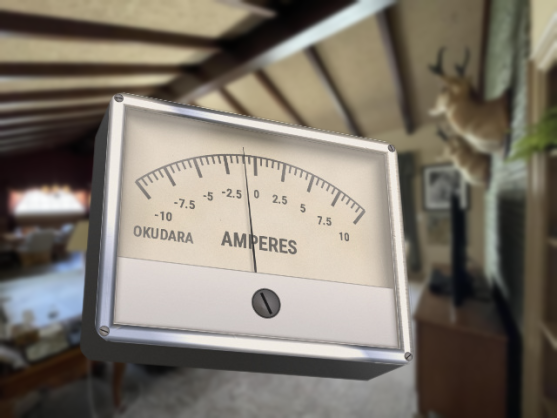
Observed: value=-1 unit=A
